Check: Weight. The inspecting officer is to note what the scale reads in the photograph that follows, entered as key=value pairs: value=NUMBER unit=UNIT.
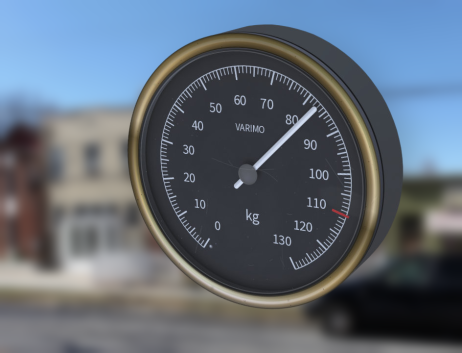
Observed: value=83 unit=kg
